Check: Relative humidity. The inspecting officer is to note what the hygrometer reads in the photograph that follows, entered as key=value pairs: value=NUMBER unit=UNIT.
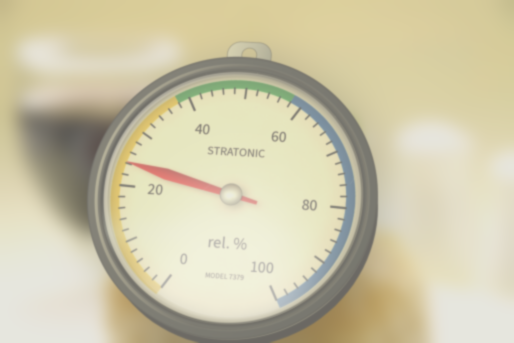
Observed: value=24 unit=%
